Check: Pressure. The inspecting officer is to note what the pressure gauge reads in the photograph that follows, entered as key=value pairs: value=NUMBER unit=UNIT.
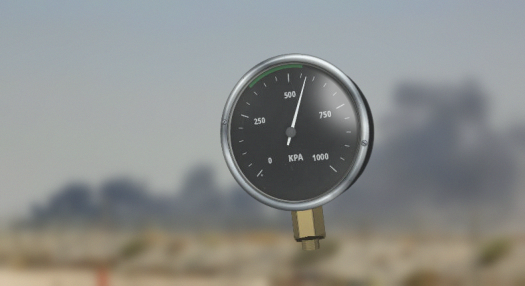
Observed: value=575 unit=kPa
